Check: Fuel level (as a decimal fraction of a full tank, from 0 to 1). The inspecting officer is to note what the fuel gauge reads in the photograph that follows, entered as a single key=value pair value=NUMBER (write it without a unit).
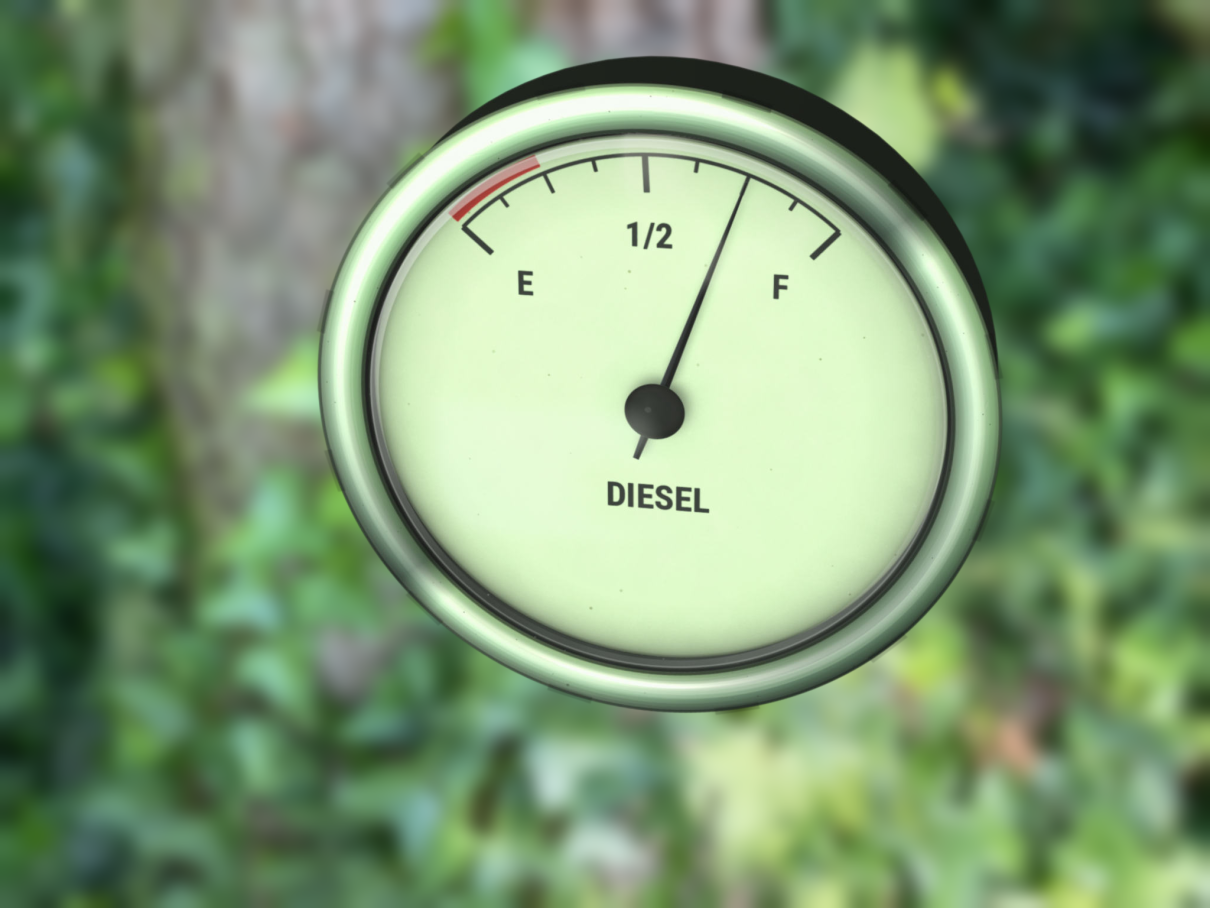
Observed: value=0.75
